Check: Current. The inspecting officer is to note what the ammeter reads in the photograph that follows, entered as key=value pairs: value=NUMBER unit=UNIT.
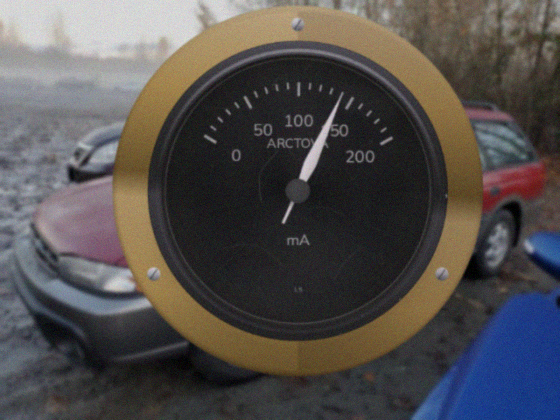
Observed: value=140 unit=mA
